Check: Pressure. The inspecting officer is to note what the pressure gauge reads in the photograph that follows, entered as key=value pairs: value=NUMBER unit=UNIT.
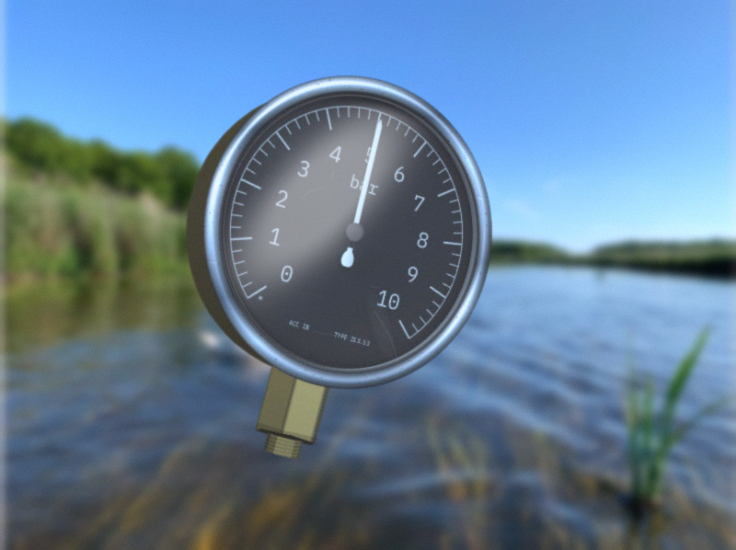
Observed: value=5 unit=bar
